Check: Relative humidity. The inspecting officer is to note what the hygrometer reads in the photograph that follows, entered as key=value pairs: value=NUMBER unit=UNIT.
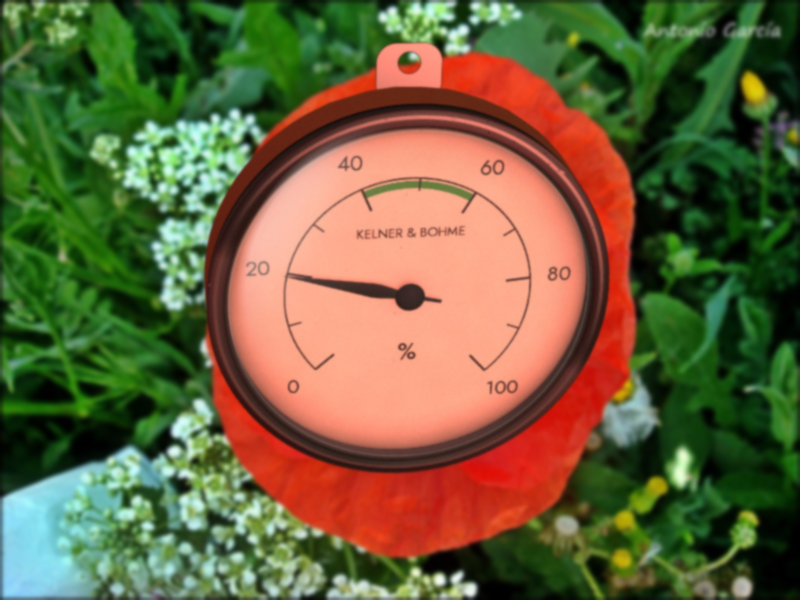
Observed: value=20 unit=%
